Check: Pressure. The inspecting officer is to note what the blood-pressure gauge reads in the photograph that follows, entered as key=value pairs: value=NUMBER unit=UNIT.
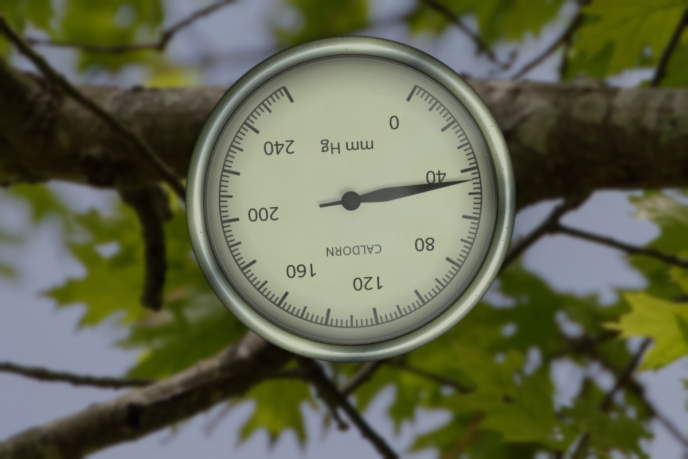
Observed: value=44 unit=mmHg
